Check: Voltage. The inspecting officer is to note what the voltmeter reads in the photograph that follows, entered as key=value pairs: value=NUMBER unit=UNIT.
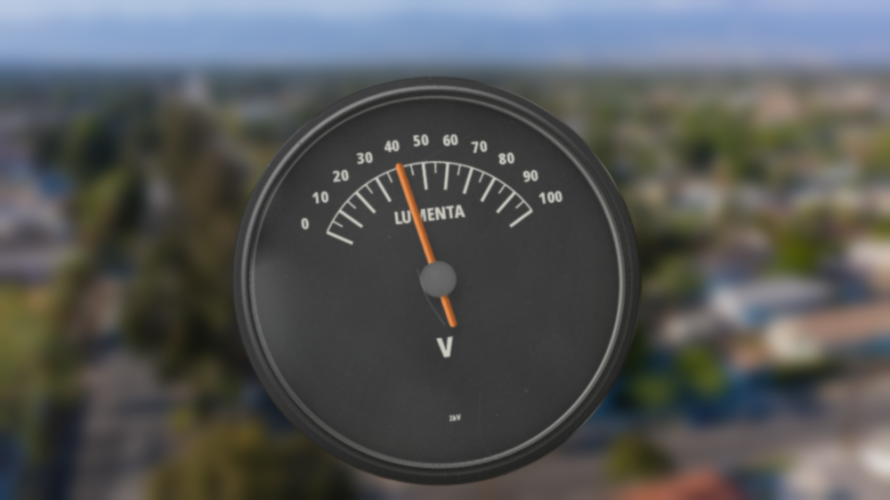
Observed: value=40 unit=V
